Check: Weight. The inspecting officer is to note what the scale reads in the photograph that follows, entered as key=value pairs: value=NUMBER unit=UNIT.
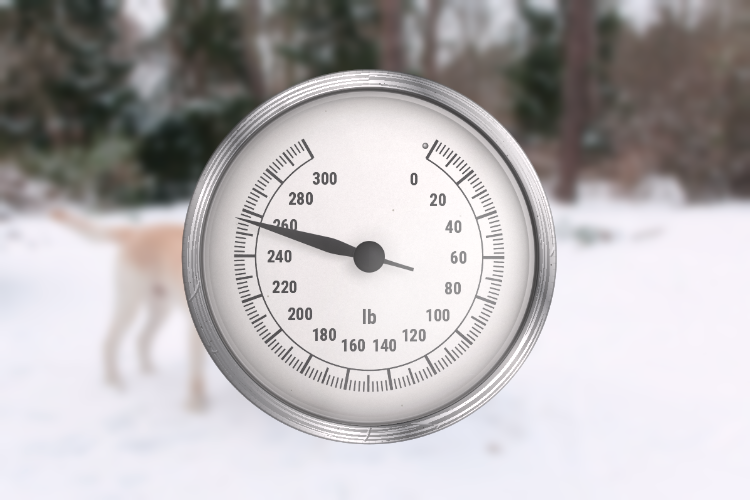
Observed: value=256 unit=lb
